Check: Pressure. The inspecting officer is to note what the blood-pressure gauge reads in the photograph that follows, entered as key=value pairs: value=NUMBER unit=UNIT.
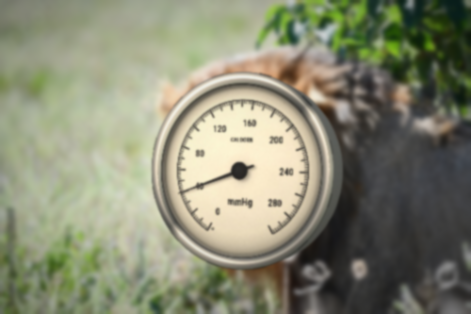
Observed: value=40 unit=mmHg
